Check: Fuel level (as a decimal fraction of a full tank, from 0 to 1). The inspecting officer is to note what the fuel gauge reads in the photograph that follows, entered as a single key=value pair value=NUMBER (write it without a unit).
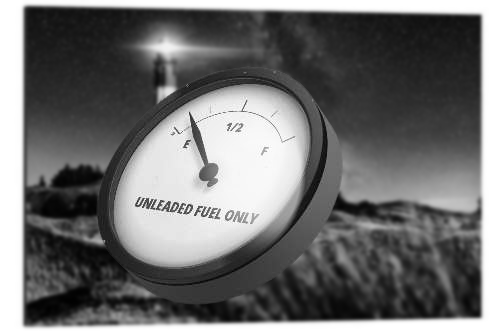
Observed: value=0.125
